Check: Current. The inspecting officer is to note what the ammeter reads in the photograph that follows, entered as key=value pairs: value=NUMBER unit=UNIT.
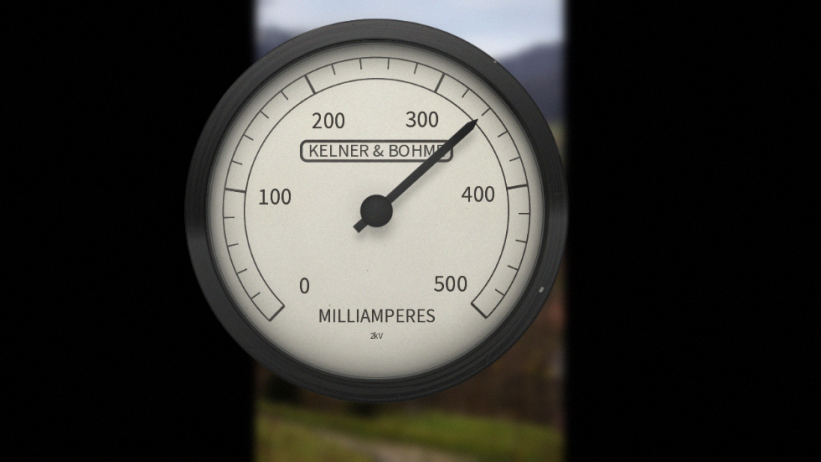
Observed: value=340 unit=mA
